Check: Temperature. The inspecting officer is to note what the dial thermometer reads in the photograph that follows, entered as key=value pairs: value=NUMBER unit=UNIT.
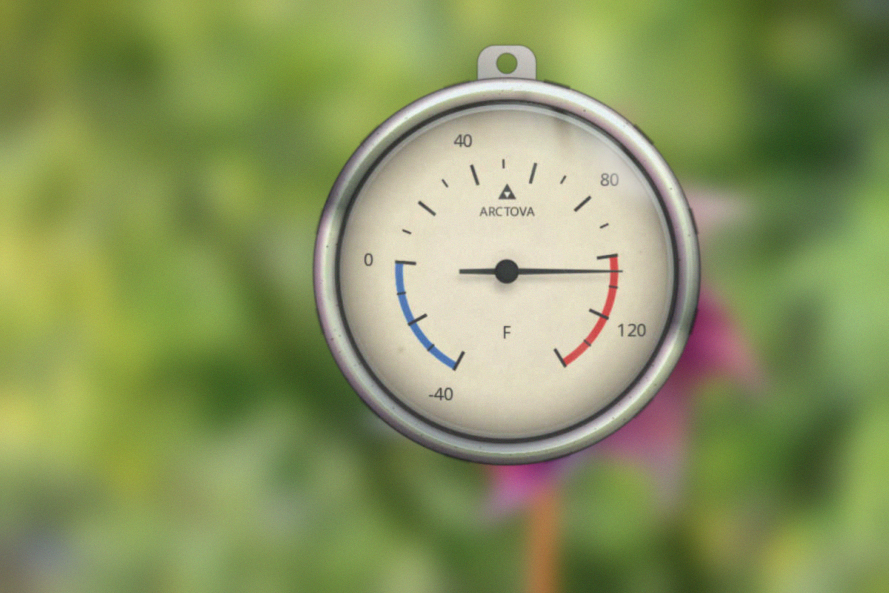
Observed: value=105 unit=°F
